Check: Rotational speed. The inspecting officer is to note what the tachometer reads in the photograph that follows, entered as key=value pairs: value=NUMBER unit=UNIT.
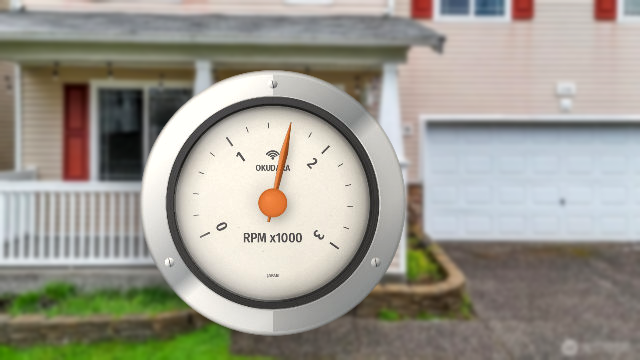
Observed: value=1600 unit=rpm
